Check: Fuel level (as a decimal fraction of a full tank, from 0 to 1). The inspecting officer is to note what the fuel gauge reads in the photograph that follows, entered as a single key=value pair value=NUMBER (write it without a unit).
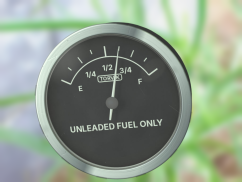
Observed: value=0.625
